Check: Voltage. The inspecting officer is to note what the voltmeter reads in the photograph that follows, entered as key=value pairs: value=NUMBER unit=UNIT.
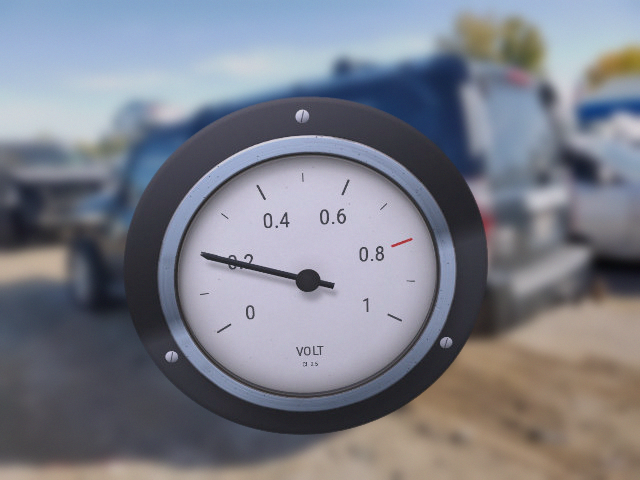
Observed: value=0.2 unit=V
